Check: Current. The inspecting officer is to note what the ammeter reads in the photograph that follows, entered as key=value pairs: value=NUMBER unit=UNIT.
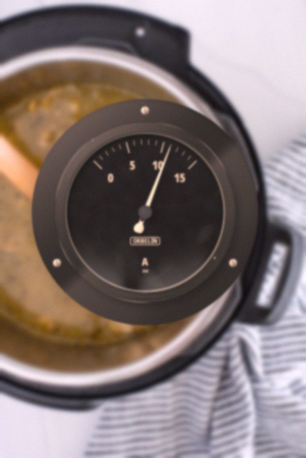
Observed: value=11 unit=A
